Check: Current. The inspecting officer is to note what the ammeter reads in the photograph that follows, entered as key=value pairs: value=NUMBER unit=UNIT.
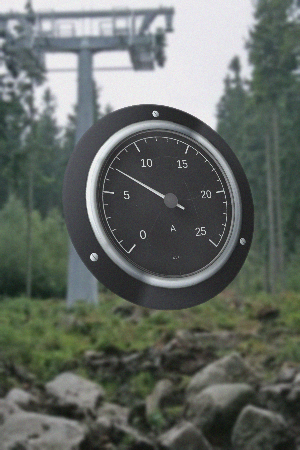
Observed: value=7 unit=A
